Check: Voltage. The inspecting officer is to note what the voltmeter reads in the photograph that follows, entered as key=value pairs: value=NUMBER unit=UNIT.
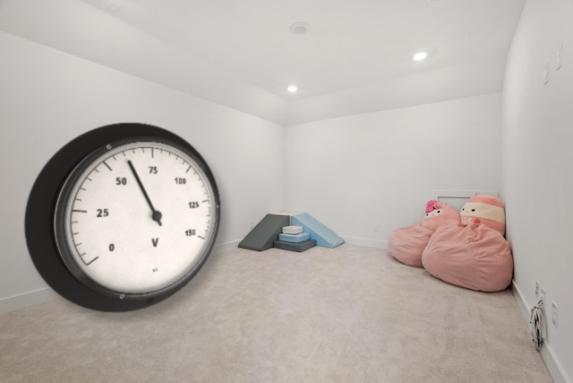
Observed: value=60 unit=V
